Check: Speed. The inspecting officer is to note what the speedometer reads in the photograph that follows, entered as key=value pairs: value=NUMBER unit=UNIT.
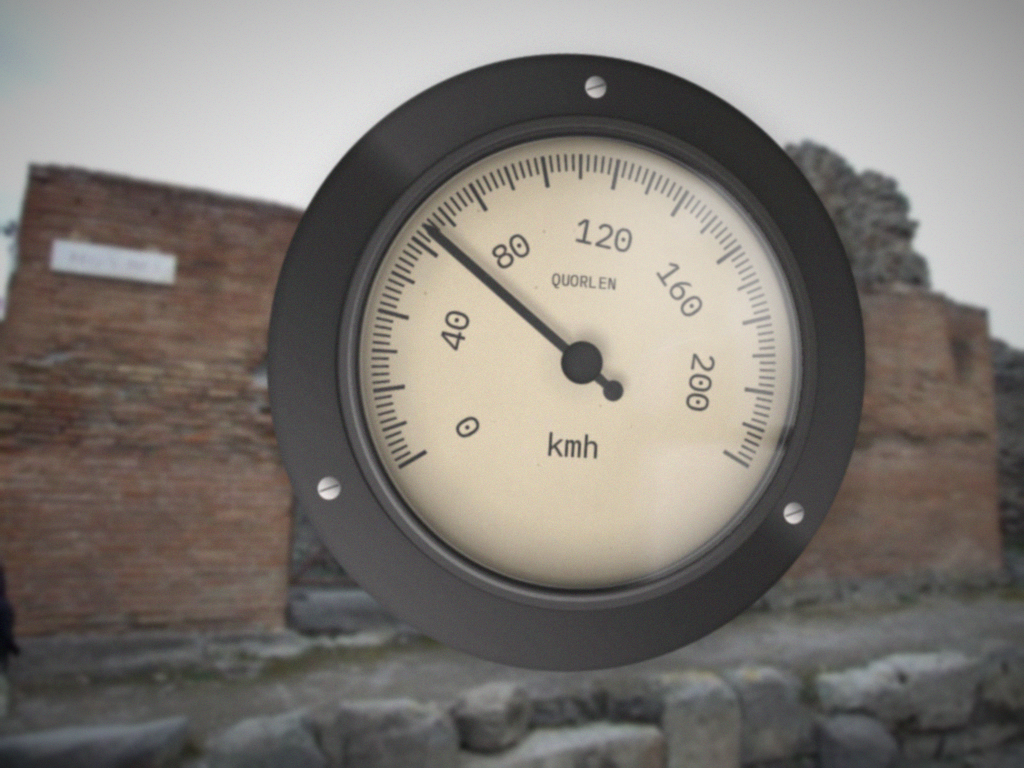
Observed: value=64 unit=km/h
